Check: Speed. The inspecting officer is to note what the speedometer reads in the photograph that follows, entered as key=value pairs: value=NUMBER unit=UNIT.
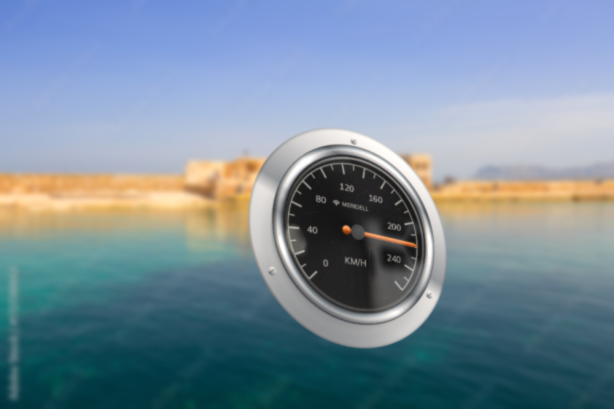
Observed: value=220 unit=km/h
